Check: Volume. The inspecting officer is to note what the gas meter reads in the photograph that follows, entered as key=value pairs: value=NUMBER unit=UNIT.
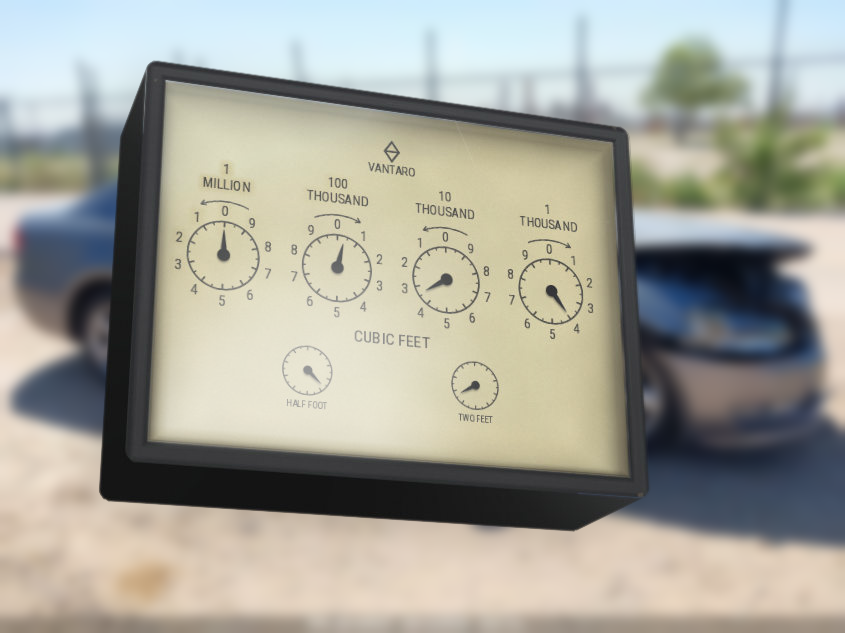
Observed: value=3400 unit=ft³
